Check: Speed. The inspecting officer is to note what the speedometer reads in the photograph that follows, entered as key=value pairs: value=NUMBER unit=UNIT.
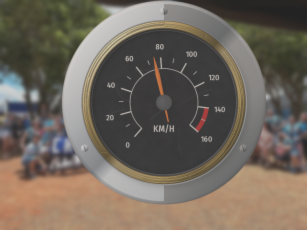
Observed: value=75 unit=km/h
